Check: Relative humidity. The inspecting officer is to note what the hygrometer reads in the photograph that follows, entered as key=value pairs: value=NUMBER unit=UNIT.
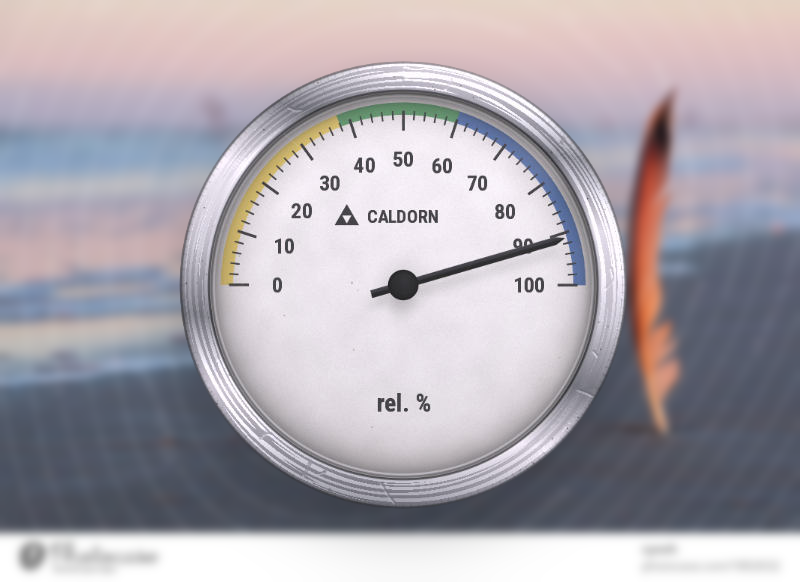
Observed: value=91 unit=%
